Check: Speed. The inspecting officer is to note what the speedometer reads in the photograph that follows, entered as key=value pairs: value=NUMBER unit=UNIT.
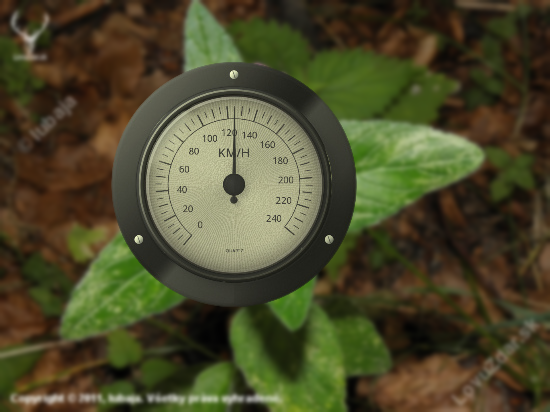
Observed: value=125 unit=km/h
